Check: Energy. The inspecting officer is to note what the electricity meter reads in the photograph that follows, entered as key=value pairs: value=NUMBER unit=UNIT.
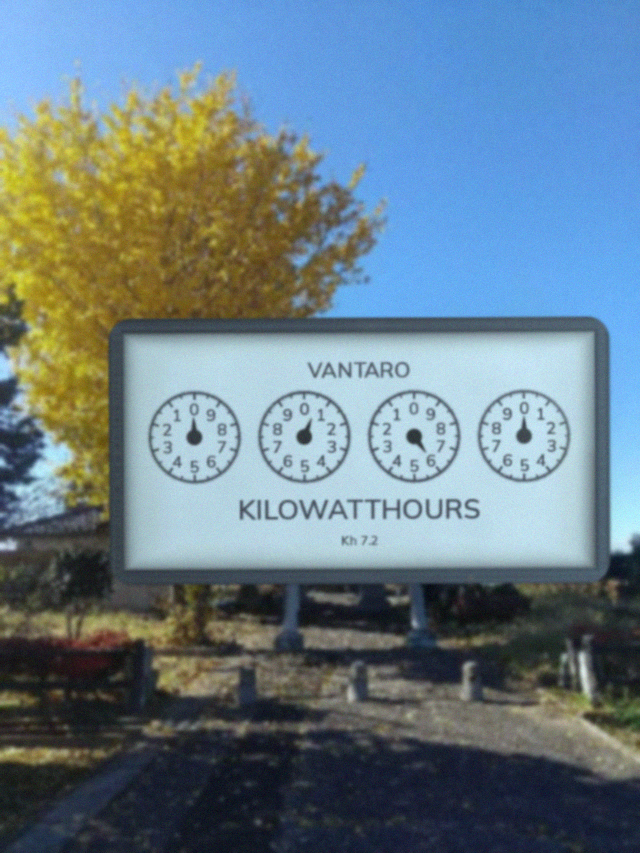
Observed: value=60 unit=kWh
